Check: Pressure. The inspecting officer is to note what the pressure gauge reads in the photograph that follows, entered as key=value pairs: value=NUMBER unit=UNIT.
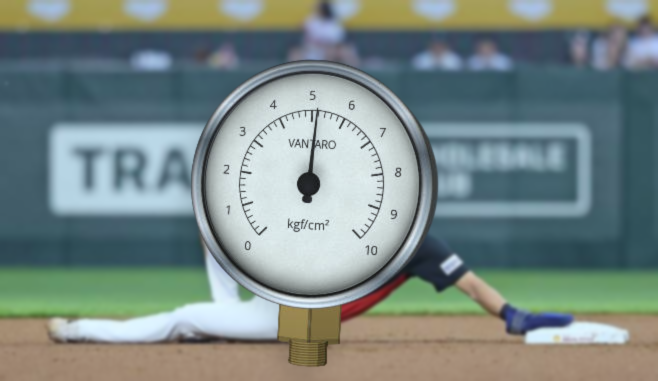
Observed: value=5.2 unit=kg/cm²
